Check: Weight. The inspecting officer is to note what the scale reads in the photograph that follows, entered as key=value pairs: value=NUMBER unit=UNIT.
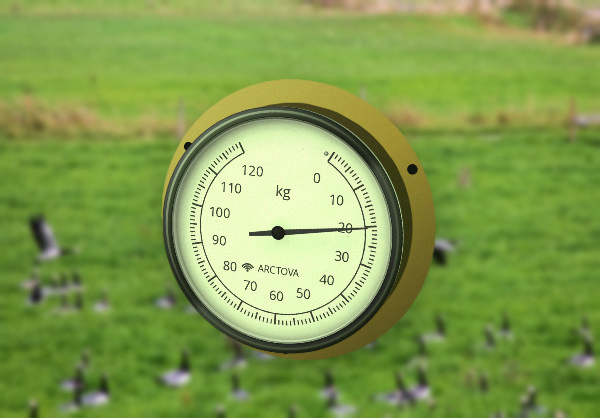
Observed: value=20 unit=kg
